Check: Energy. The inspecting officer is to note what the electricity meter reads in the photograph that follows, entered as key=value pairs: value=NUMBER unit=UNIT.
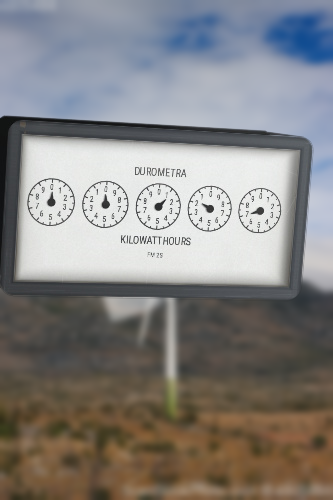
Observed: value=117 unit=kWh
